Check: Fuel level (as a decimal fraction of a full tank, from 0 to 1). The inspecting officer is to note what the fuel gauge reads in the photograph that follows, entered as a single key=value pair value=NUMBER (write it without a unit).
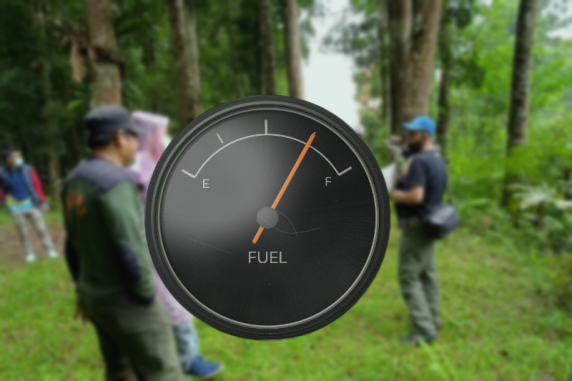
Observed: value=0.75
